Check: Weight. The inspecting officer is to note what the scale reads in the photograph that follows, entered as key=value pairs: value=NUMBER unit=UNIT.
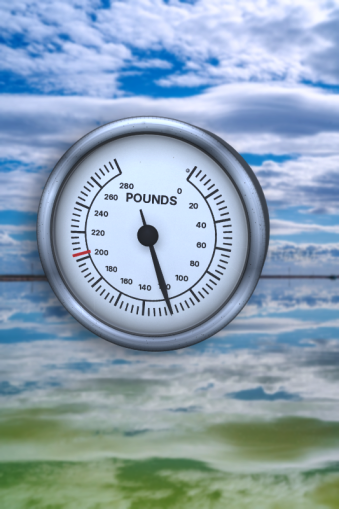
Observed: value=120 unit=lb
